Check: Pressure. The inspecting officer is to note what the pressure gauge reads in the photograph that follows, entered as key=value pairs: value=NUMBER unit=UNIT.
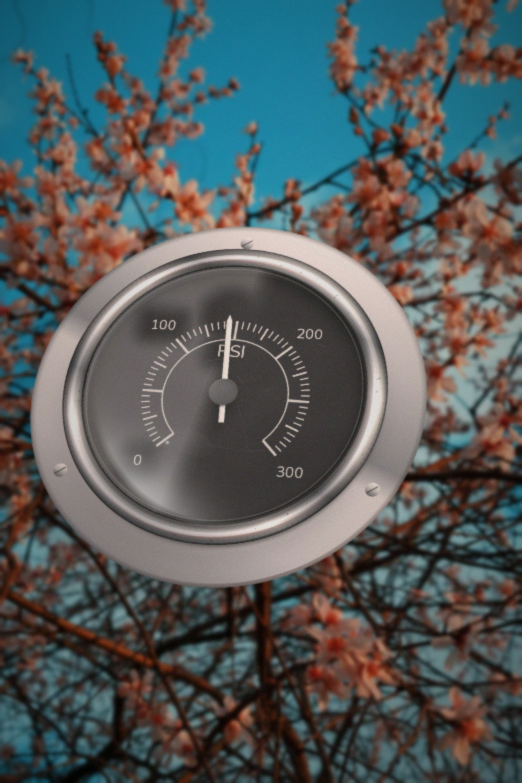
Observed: value=145 unit=psi
